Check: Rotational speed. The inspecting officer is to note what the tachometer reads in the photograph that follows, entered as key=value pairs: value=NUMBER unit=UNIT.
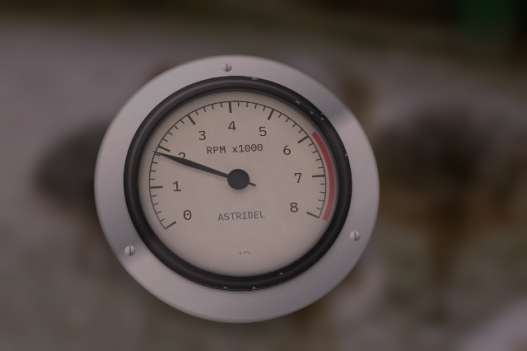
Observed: value=1800 unit=rpm
